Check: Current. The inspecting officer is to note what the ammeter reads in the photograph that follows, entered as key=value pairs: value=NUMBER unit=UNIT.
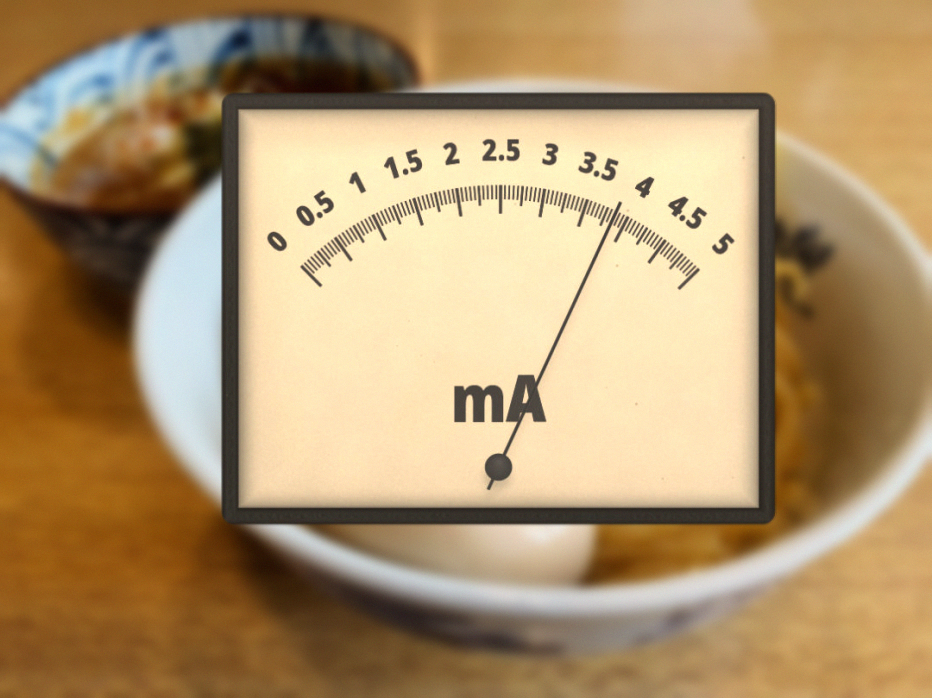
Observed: value=3.85 unit=mA
